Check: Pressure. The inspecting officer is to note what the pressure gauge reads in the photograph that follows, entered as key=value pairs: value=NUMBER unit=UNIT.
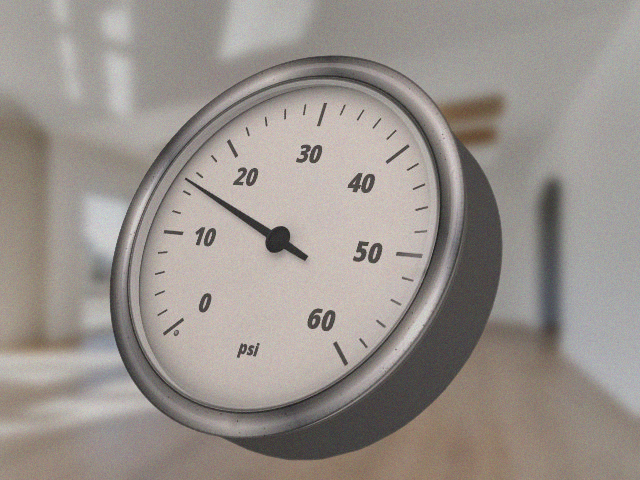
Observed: value=15 unit=psi
